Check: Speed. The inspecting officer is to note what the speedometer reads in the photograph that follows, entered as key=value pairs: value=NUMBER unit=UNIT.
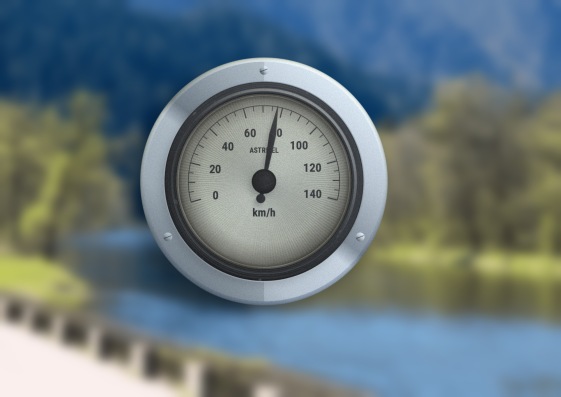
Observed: value=77.5 unit=km/h
